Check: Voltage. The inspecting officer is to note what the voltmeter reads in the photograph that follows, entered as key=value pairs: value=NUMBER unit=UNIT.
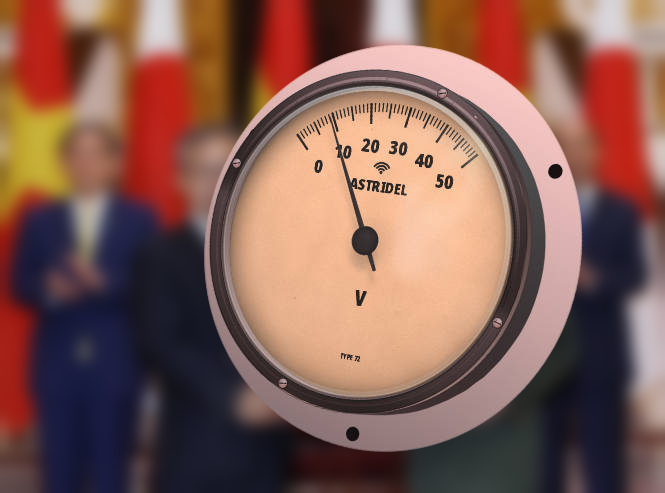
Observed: value=10 unit=V
